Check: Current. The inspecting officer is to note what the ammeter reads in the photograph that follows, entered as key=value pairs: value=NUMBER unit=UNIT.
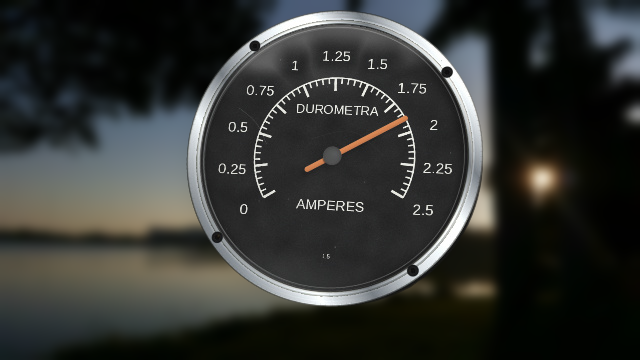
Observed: value=1.9 unit=A
